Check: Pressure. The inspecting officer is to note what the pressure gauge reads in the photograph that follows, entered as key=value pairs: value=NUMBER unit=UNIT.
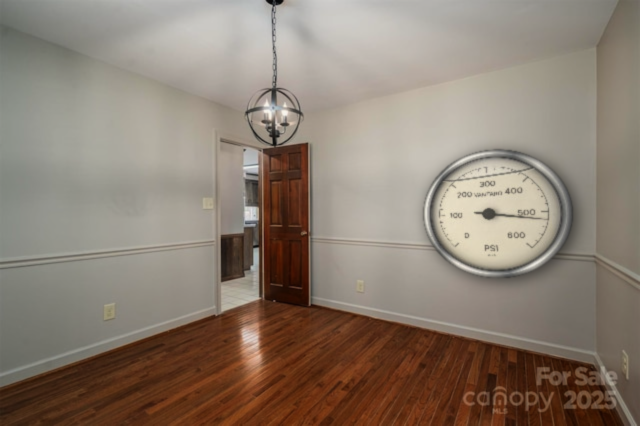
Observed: value=520 unit=psi
